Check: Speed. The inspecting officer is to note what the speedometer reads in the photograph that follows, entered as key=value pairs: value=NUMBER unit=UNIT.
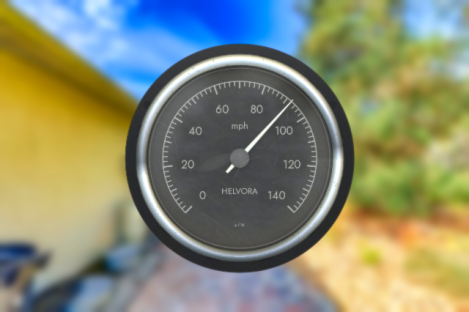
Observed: value=92 unit=mph
